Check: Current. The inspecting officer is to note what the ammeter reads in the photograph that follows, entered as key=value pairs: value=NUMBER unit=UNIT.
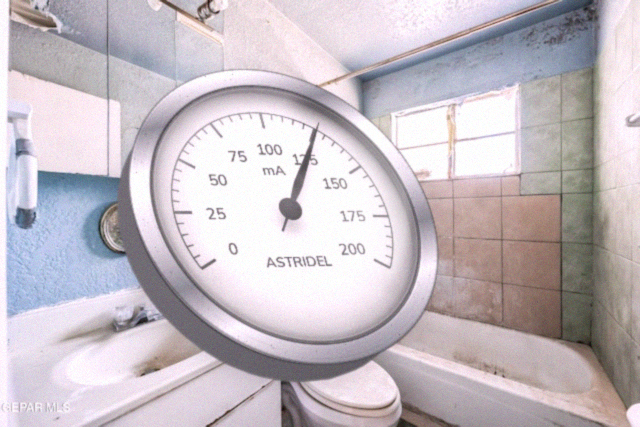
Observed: value=125 unit=mA
